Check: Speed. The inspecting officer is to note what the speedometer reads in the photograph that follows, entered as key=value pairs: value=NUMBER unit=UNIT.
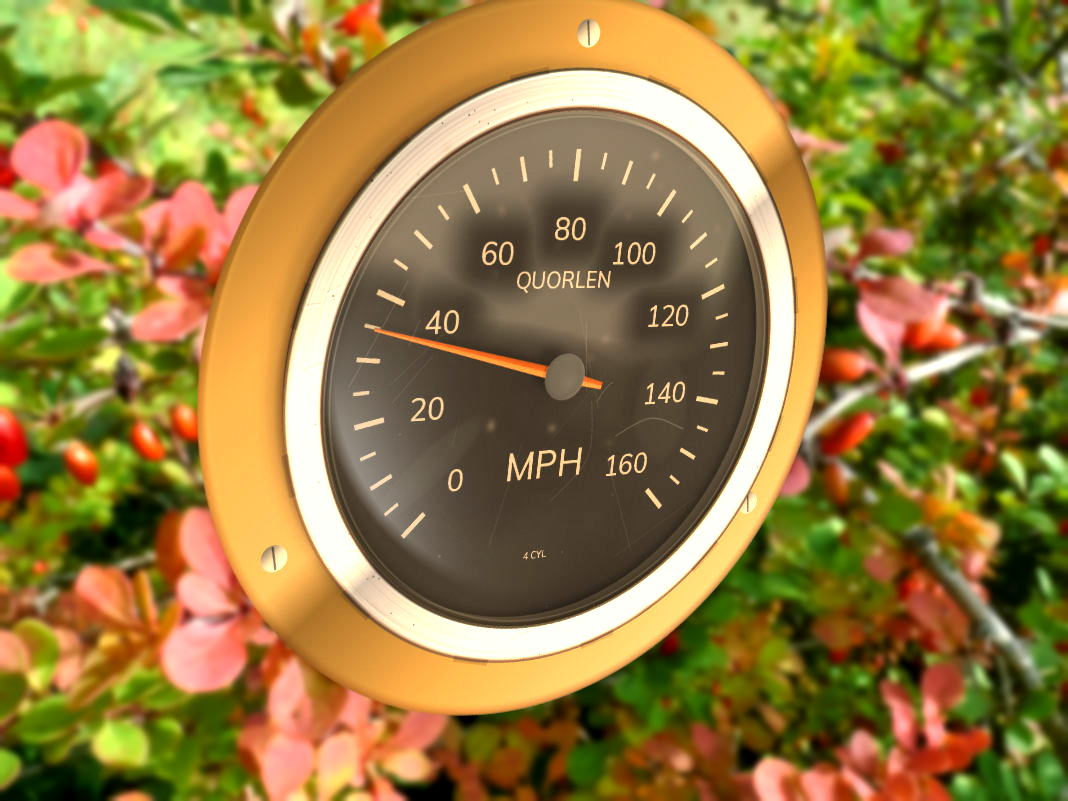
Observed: value=35 unit=mph
